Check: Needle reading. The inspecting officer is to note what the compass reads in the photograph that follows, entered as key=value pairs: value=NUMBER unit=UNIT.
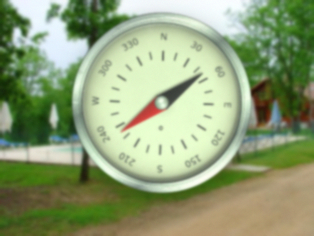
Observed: value=232.5 unit=°
